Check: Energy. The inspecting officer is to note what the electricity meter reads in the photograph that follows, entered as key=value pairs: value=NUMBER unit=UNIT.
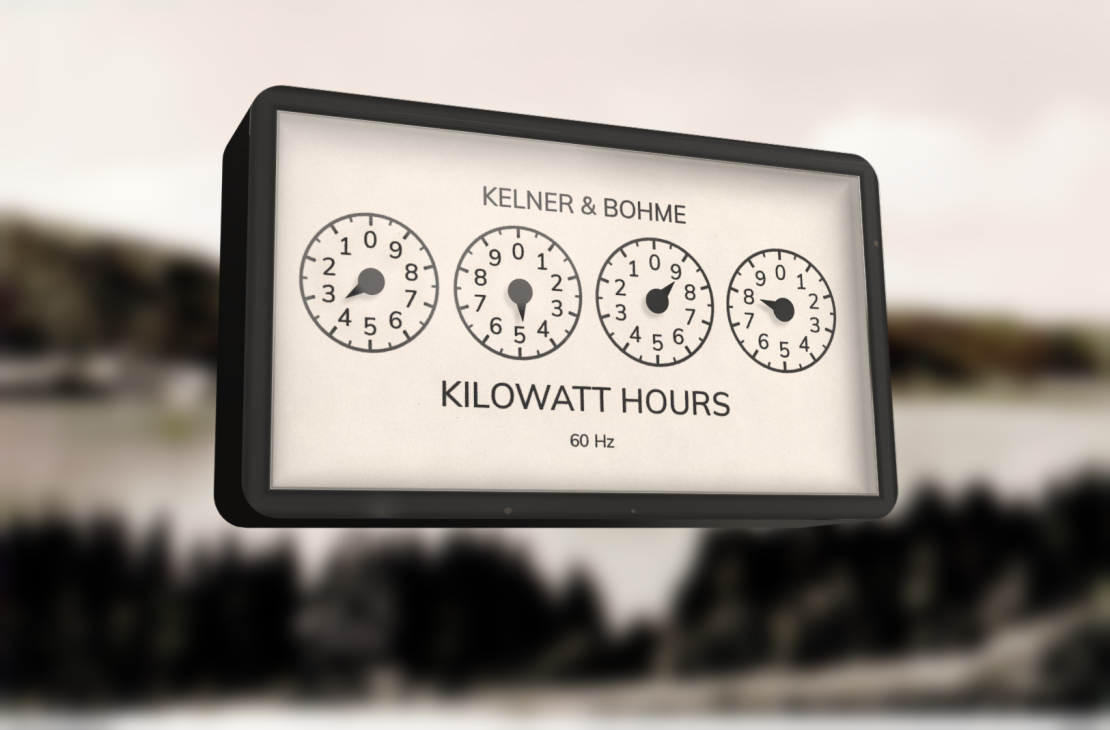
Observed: value=3488 unit=kWh
